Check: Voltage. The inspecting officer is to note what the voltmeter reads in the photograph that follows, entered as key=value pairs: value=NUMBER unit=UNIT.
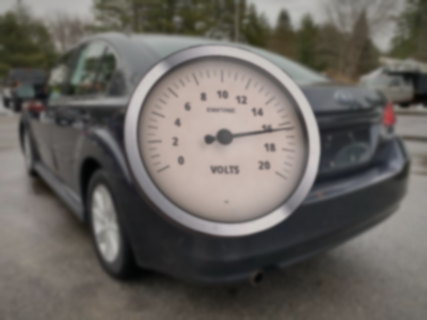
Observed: value=16.5 unit=V
